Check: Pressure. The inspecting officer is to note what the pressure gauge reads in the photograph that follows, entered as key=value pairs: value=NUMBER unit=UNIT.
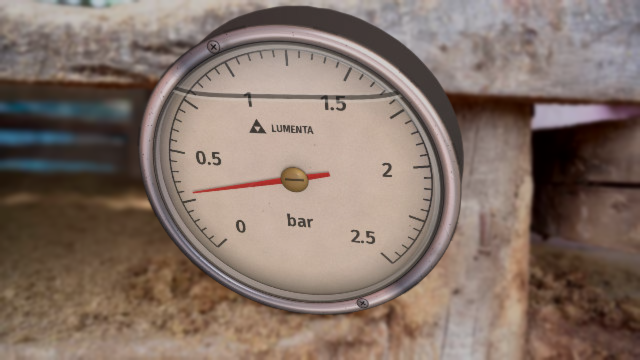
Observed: value=0.3 unit=bar
